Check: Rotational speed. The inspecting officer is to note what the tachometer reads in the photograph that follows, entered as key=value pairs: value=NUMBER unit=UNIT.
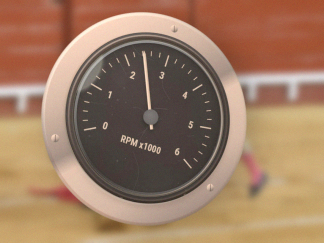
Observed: value=2400 unit=rpm
